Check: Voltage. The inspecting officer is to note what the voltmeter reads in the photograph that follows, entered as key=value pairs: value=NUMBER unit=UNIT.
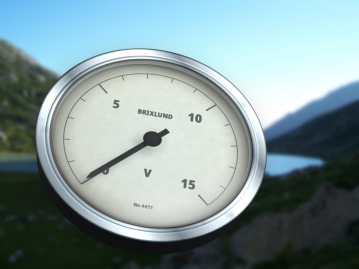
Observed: value=0 unit=V
